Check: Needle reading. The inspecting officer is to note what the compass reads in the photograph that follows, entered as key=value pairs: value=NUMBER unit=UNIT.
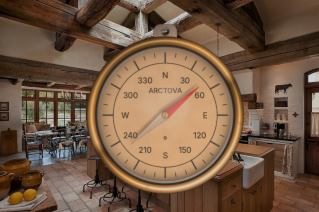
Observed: value=50 unit=°
